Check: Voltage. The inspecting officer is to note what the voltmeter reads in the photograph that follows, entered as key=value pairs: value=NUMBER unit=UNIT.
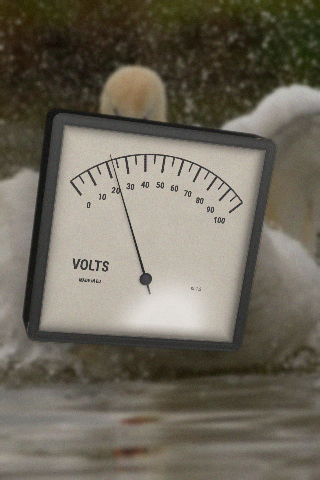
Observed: value=22.5 unit=V
